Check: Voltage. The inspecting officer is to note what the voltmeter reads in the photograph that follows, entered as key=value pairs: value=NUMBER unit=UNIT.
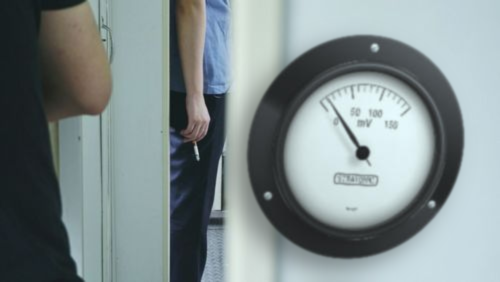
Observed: value=10 unit=mV
